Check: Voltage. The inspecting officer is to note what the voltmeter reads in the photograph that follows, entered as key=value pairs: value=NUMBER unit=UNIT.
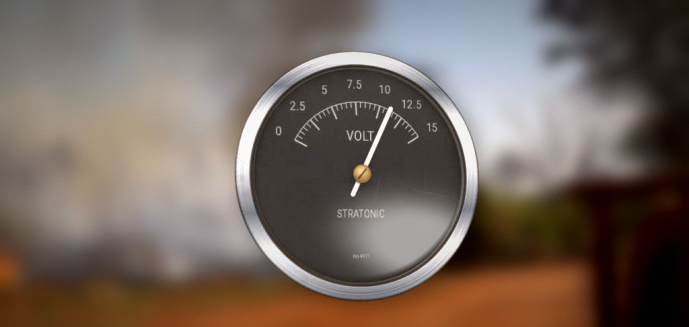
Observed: value=11 unit=V
